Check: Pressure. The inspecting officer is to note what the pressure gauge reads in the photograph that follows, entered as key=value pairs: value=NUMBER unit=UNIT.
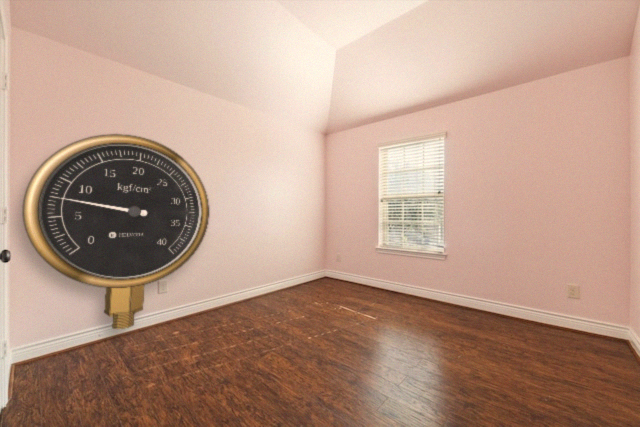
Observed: value=7.5 unit=kg/cm²
